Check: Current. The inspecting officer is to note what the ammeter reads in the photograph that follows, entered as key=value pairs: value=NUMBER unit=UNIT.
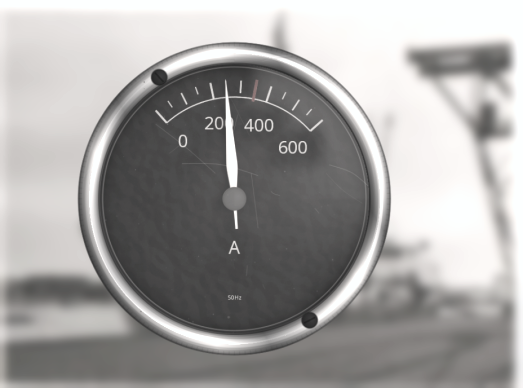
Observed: value=250 unit=A
